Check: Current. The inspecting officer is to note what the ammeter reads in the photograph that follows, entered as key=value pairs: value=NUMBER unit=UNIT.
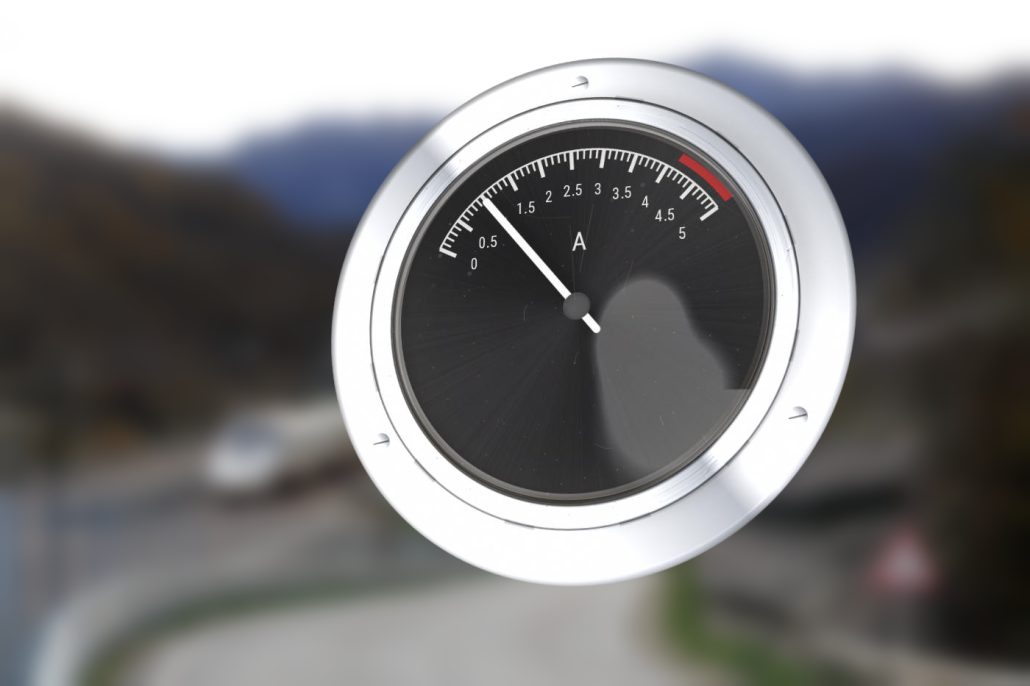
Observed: value=1 unit=A
